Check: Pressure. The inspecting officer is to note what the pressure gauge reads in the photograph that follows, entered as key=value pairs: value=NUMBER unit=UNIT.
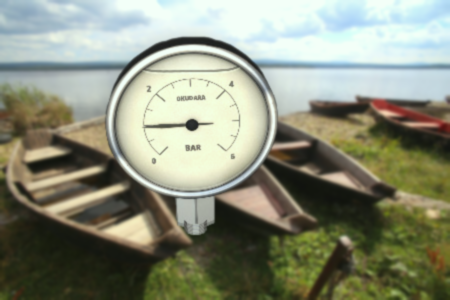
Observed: value=1 unit=bar
